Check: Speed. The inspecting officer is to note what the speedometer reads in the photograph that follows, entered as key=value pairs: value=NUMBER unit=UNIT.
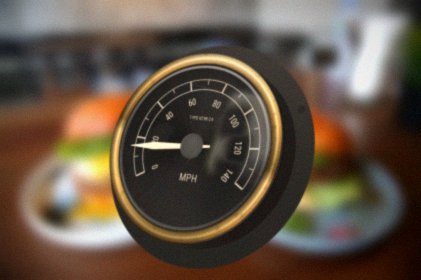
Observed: value=15 unit=mph
